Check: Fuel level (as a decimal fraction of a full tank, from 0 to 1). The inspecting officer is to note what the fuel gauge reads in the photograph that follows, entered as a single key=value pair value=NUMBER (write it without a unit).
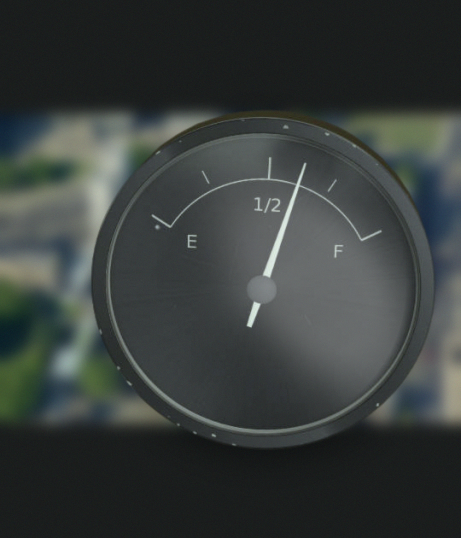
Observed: value=0.625
